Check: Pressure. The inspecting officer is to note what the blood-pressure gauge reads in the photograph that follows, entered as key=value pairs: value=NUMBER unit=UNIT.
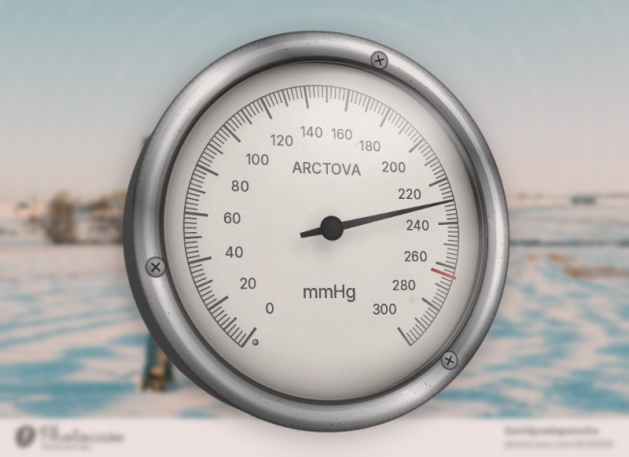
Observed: value=230 unit=mmHg
